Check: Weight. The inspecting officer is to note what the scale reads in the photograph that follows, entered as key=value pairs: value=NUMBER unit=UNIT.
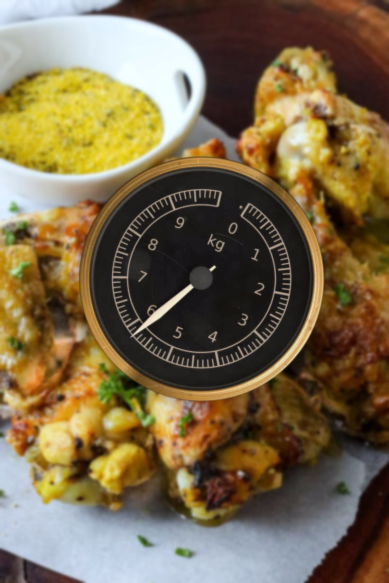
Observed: value=5.8 unit=kg
